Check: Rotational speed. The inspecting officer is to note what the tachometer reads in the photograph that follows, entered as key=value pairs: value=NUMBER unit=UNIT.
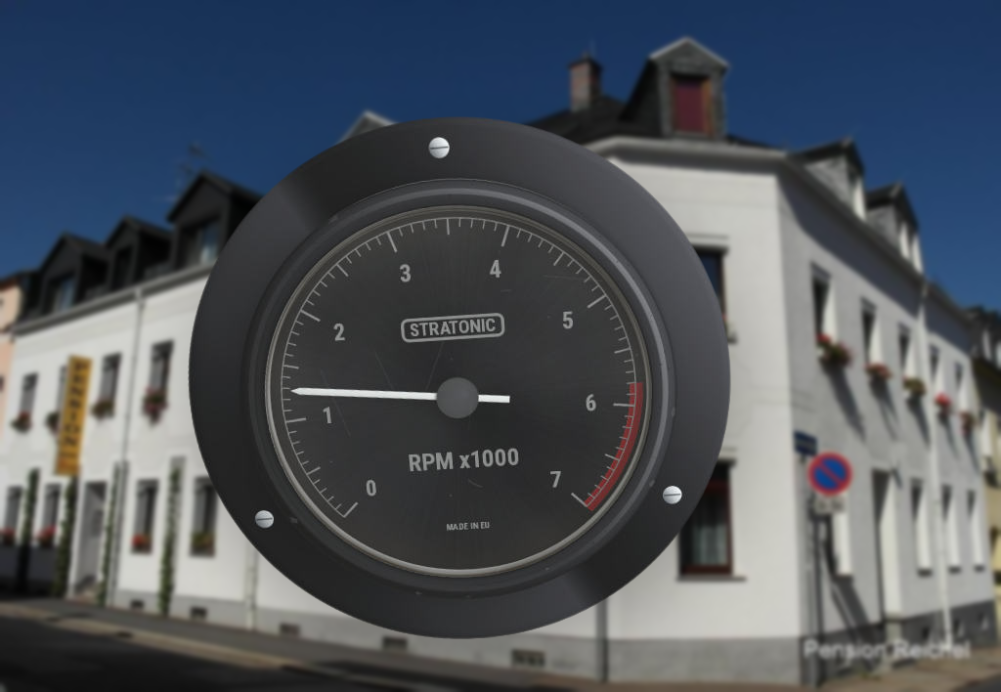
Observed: value=1300 unit=rpm
